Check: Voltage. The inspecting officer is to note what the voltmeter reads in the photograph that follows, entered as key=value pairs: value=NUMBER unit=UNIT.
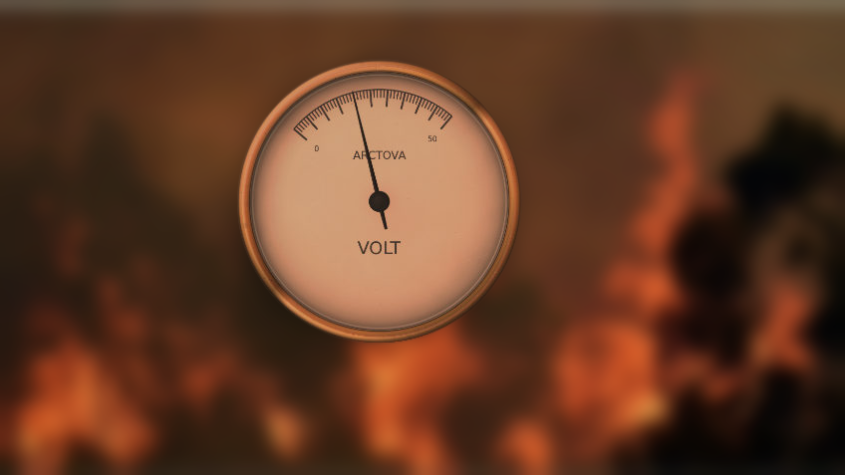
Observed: value=20 unit=V
